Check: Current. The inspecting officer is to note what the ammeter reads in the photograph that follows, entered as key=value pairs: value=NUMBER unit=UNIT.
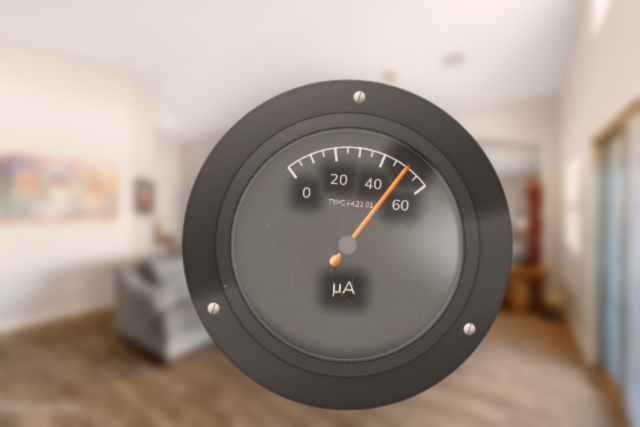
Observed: value=50 unit=µA
